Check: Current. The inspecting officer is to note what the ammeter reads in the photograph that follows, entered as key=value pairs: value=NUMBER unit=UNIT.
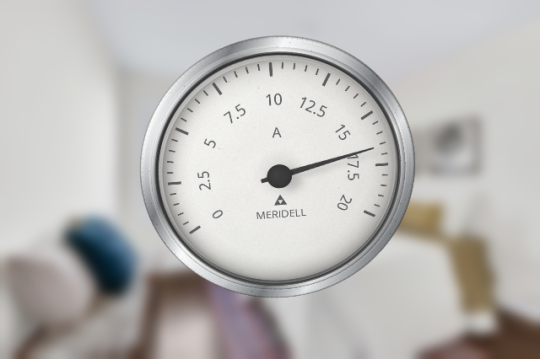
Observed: value=16.5 unit=A
